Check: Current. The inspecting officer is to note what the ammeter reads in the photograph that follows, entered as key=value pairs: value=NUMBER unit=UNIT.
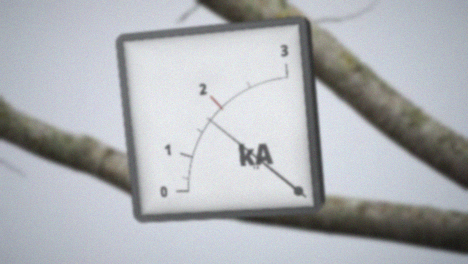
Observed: value=1.75 unit=kA
